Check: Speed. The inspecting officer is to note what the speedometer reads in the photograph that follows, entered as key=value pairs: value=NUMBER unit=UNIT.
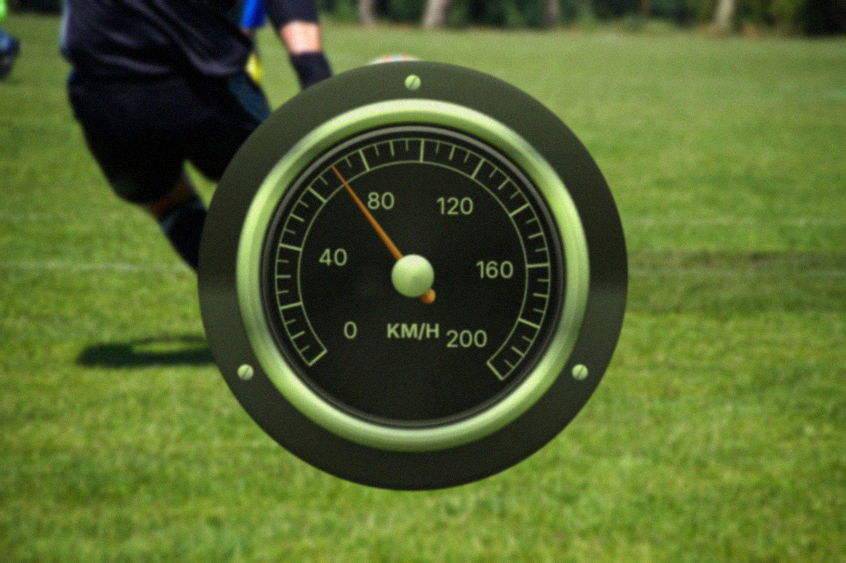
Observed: value=70 unit=km/h
